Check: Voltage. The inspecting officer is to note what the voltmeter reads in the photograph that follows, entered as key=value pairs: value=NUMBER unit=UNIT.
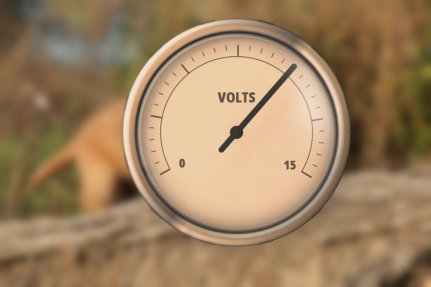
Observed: value=10 unit=V
